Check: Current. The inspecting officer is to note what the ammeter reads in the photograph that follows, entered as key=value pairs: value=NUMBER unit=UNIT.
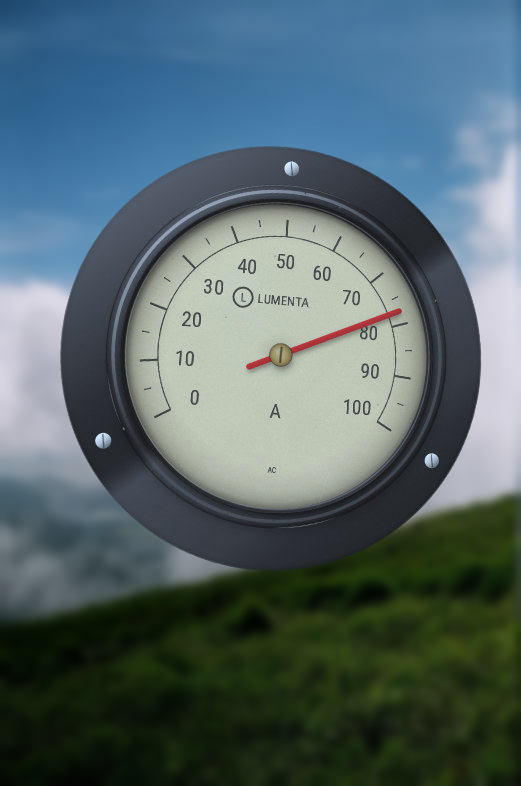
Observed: value=77.5 unit=A
